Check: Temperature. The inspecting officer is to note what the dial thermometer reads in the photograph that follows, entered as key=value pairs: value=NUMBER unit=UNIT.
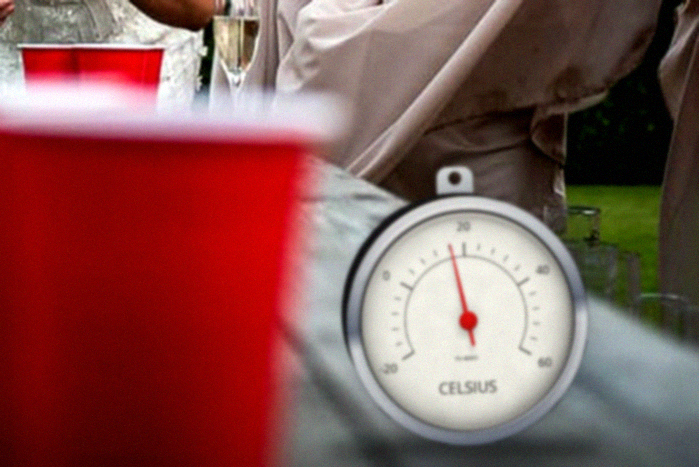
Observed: value=16 unit=°C
